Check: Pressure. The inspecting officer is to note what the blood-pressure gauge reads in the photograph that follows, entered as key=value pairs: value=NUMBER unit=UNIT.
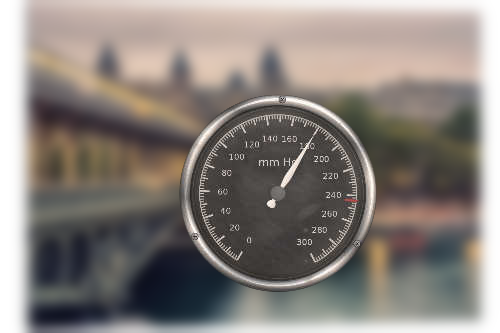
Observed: value=180 unit=mmHg
